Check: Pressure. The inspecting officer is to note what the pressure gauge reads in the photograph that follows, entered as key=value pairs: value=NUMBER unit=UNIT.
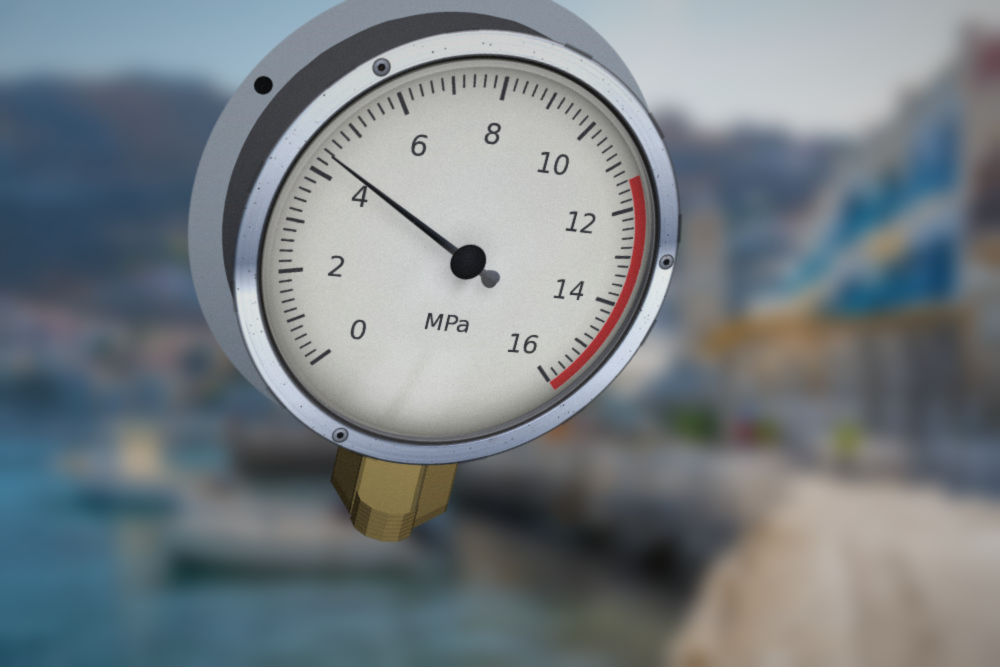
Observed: value=4.4 unit=MPa
